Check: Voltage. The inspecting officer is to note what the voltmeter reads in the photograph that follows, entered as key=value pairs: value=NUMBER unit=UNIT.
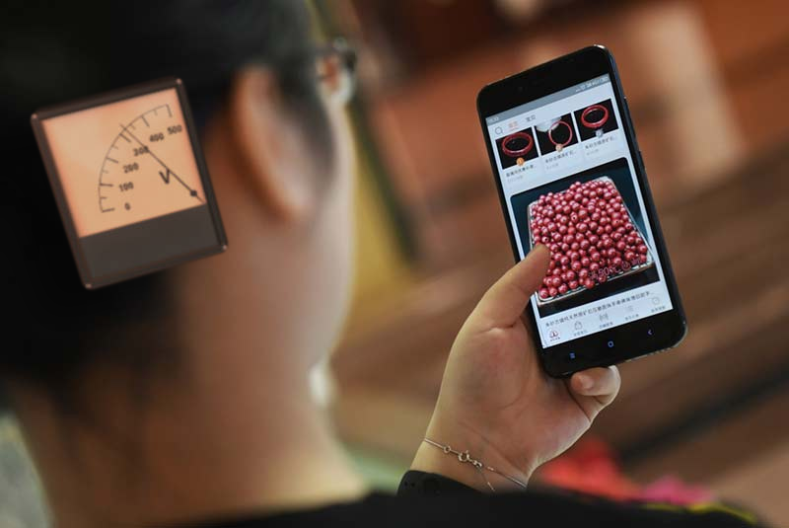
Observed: value=325 unit=V
